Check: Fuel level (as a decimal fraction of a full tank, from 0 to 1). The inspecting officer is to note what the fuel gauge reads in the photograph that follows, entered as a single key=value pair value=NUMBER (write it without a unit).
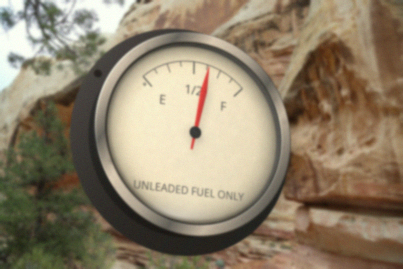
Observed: value=0.625
